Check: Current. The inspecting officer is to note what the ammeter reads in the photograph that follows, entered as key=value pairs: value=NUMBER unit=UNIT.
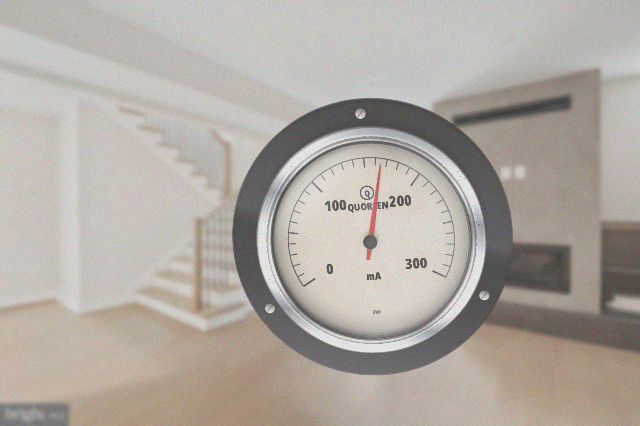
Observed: value=165 unit=mA
